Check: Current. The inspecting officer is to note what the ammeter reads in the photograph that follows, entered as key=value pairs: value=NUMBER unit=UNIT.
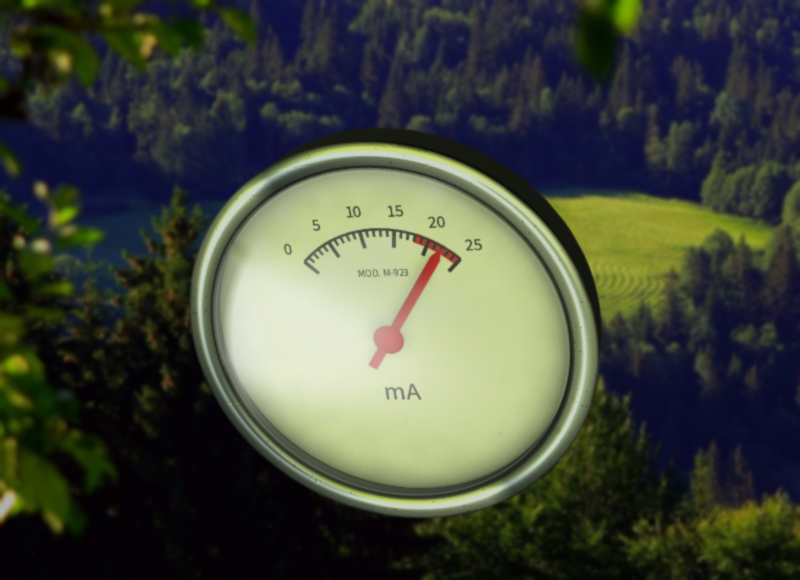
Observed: value=22 unit=mA
